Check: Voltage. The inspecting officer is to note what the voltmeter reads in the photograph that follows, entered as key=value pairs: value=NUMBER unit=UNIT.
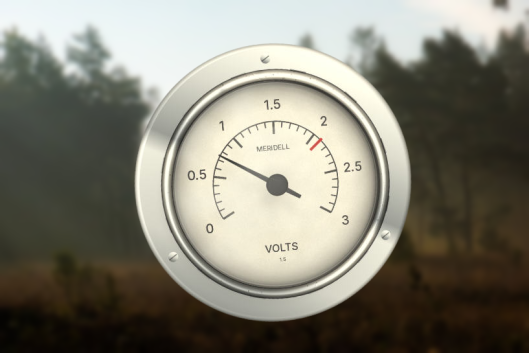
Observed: value=0.75 unit=V
